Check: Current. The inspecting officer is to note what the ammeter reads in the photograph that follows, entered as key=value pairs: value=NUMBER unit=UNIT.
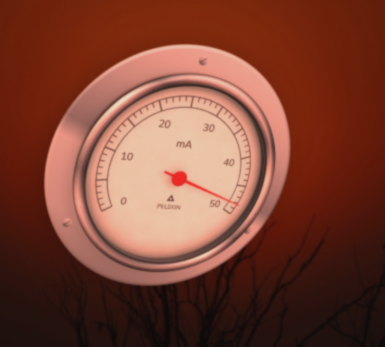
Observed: value=48 unit=mA
